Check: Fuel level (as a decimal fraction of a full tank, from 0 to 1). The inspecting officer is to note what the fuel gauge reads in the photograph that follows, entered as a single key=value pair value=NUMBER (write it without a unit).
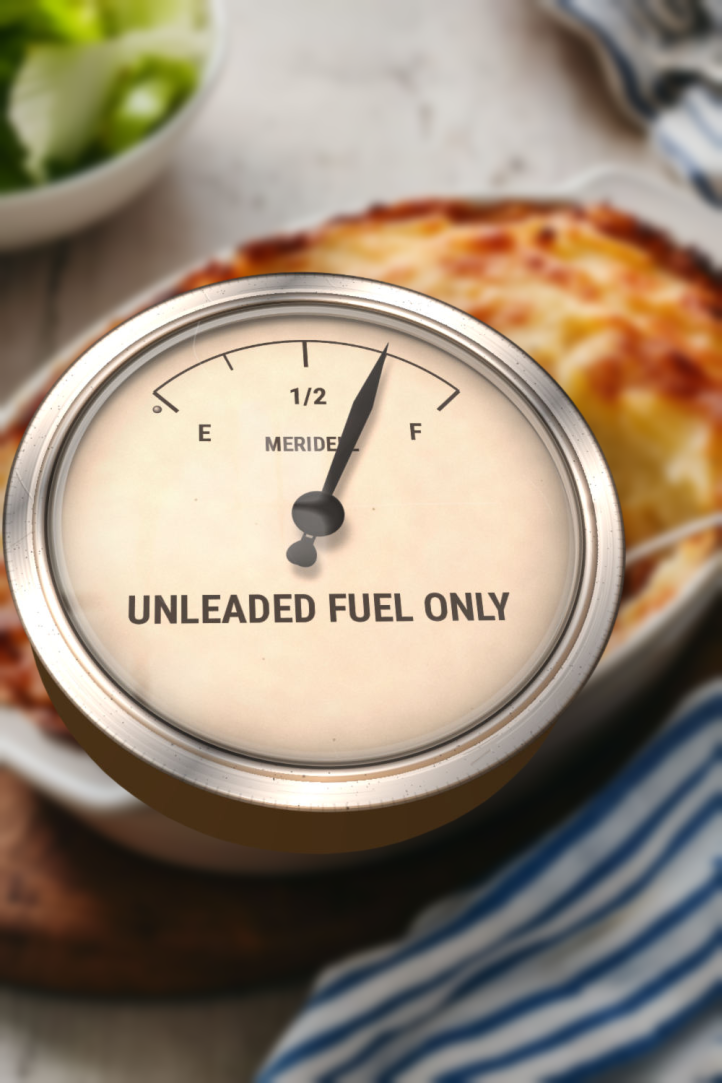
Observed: value=0.75
